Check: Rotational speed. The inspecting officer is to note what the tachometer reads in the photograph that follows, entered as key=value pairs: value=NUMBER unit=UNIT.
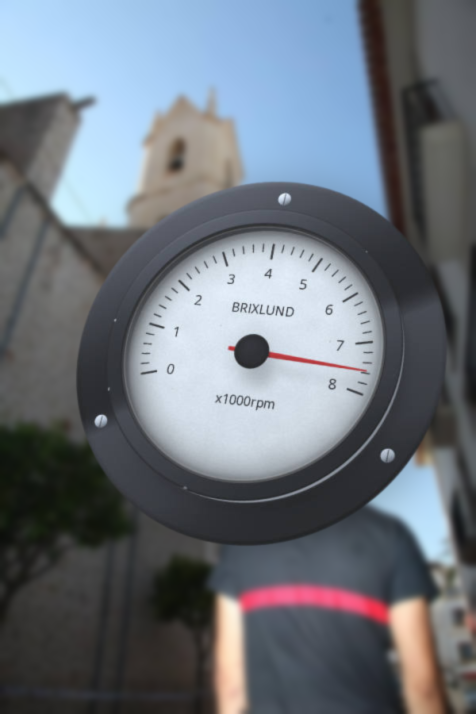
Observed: value=7600 unit=rpm
